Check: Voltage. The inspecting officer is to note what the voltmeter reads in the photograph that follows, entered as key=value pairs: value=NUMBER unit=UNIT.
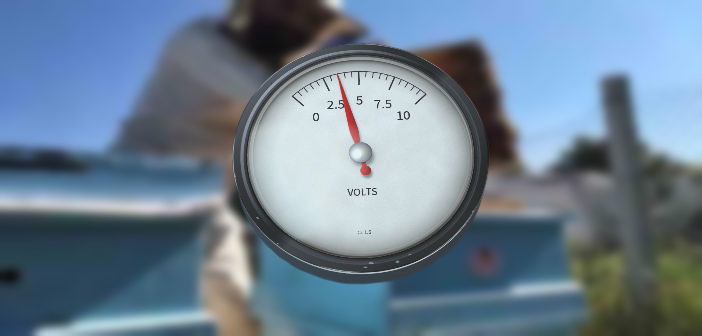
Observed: value=3.5 unit=V
